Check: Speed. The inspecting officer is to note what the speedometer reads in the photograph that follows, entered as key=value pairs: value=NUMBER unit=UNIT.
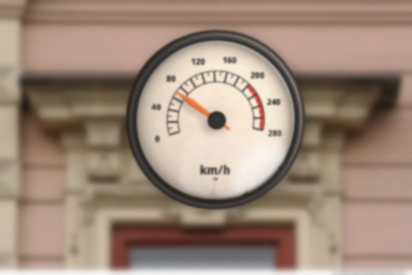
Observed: value=70 unit=km/h
